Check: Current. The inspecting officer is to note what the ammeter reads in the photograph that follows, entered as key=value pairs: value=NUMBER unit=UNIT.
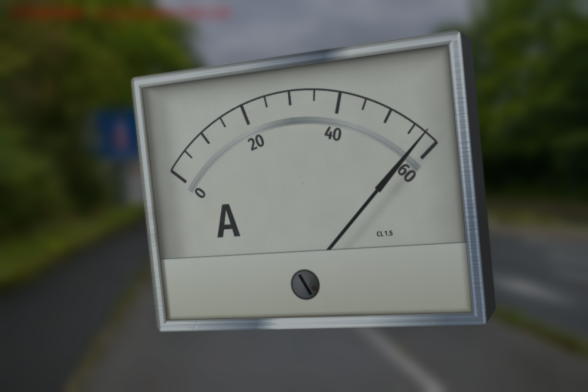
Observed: value=57.5 unit=A
